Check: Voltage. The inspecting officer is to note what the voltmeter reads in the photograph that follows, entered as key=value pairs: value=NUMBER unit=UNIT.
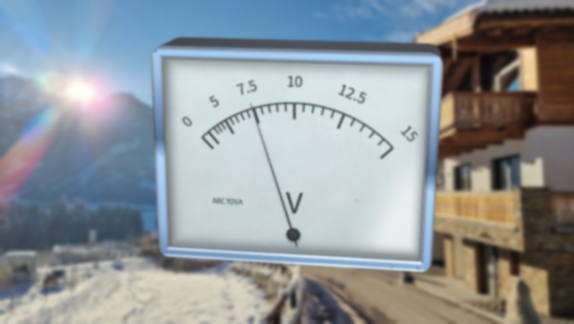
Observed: value=7.5 unit=V
